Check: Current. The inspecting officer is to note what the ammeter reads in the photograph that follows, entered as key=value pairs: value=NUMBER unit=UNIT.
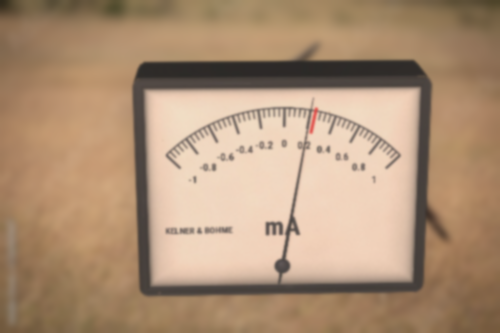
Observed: value=0.2 unit=mA
